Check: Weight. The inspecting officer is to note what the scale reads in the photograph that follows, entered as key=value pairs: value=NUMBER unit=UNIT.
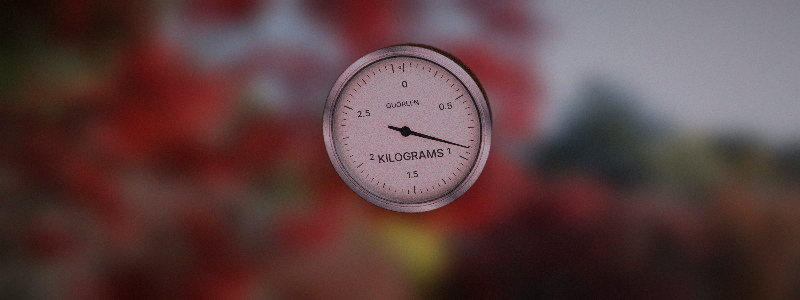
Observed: value=0.9 unit=kg
